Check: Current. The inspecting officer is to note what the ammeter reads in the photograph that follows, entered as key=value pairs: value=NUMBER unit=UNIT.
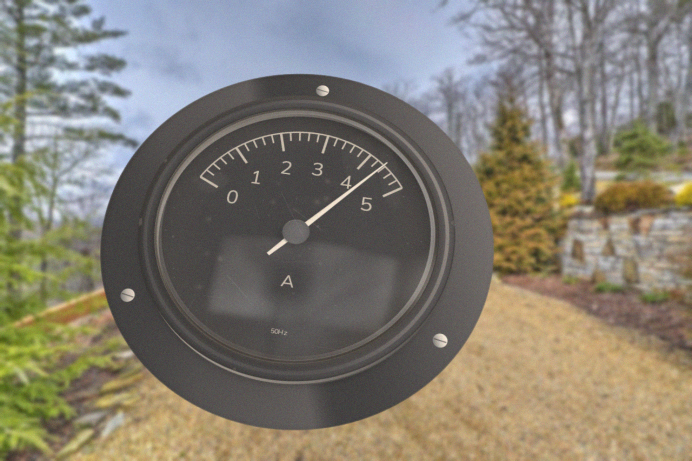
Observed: value=4.4 unit=A
